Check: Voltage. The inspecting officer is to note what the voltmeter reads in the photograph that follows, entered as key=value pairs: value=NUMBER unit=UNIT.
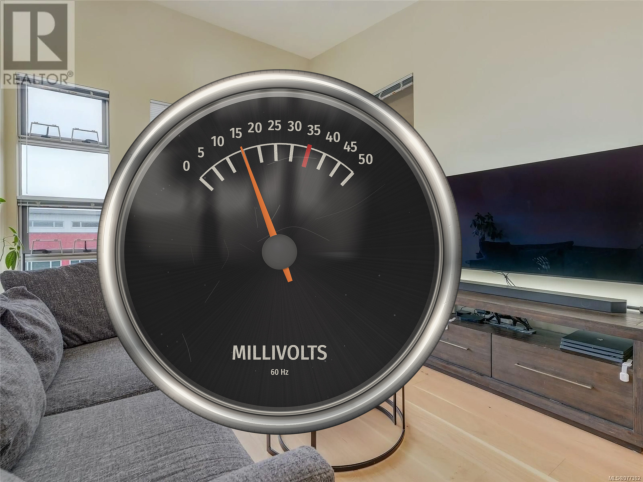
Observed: value=15 unit=mV
